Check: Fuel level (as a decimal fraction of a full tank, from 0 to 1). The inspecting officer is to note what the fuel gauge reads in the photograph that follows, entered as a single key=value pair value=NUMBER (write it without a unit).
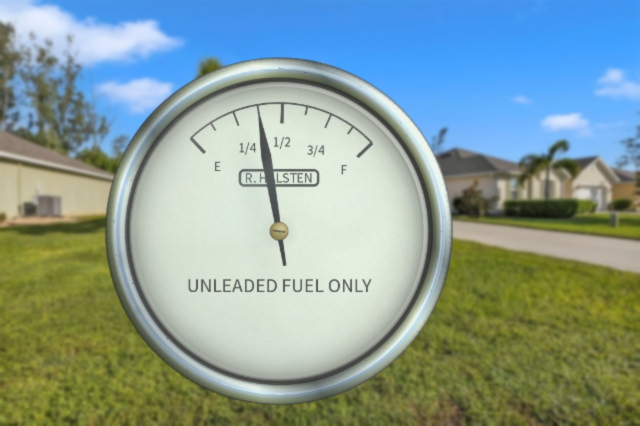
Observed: value=0.375
